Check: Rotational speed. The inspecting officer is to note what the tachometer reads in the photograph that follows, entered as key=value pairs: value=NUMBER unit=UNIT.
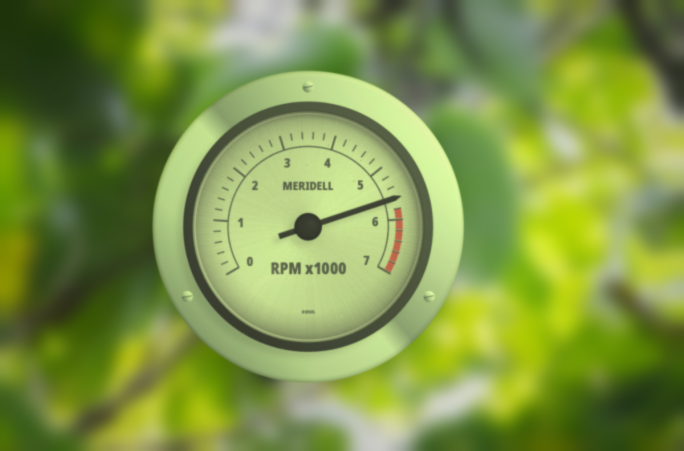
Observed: value=5600 unit=rpm
